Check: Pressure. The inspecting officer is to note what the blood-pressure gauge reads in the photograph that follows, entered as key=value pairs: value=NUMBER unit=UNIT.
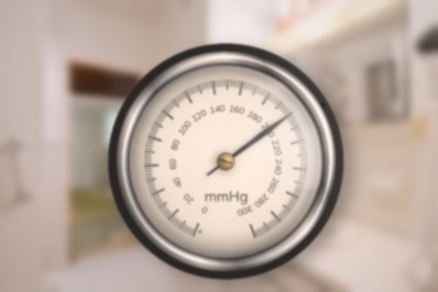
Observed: value=200 unit=mmHg
